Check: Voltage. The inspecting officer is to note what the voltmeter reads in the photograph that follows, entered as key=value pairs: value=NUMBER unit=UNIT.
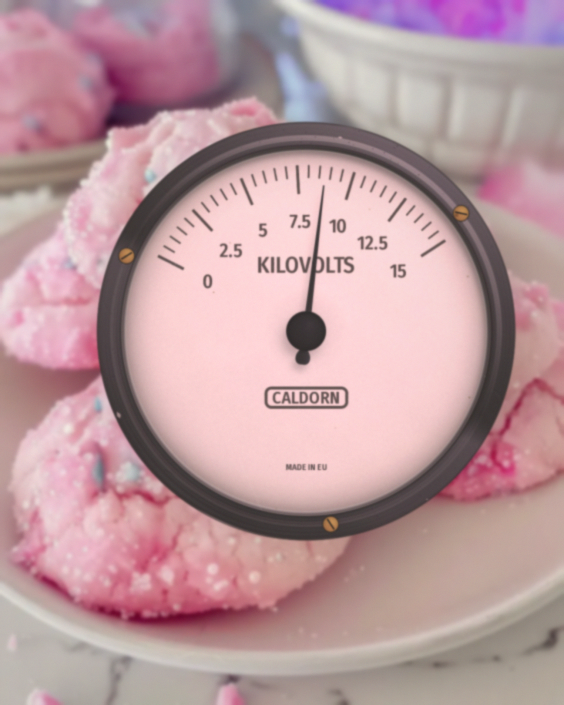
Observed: value=8.75 unit=kV
